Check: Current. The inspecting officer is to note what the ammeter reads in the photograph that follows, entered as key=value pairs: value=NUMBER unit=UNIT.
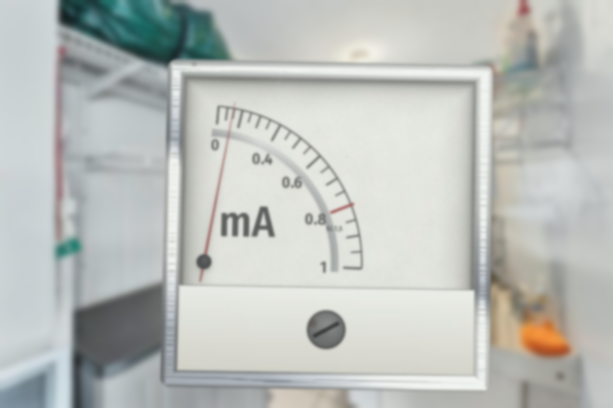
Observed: value=0.15 unit=mA
